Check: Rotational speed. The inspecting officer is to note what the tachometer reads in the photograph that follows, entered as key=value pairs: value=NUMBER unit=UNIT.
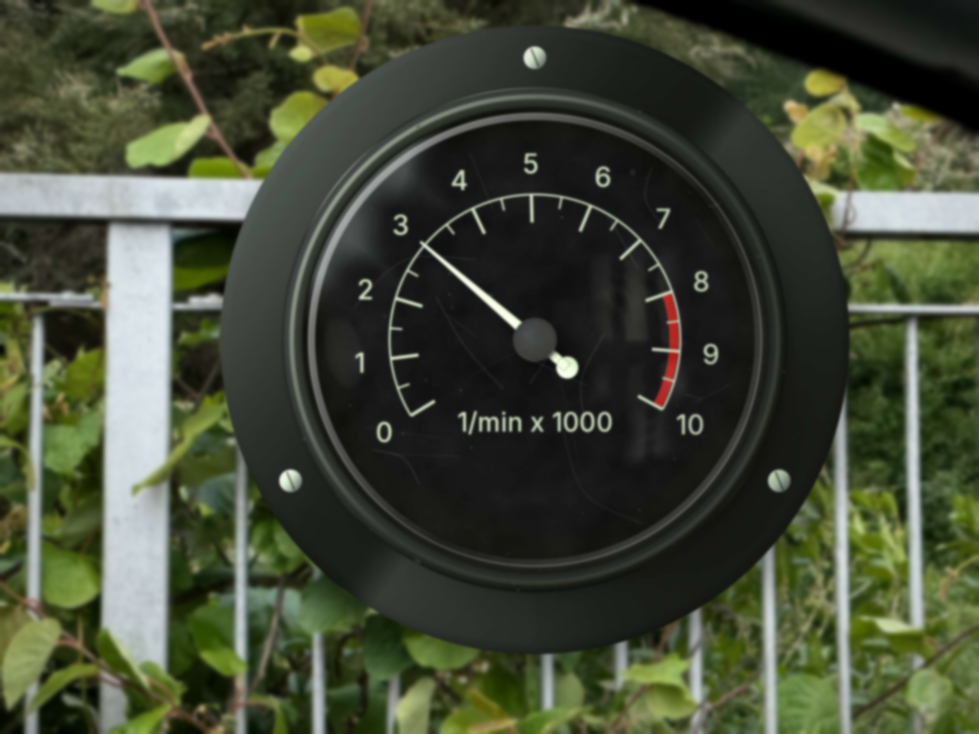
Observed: value=3000 unit=rpm
